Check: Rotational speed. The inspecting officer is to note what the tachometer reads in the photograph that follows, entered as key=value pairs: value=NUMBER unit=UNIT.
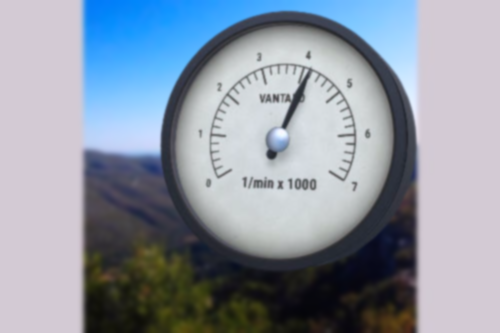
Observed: value=4200 unit=rpm
